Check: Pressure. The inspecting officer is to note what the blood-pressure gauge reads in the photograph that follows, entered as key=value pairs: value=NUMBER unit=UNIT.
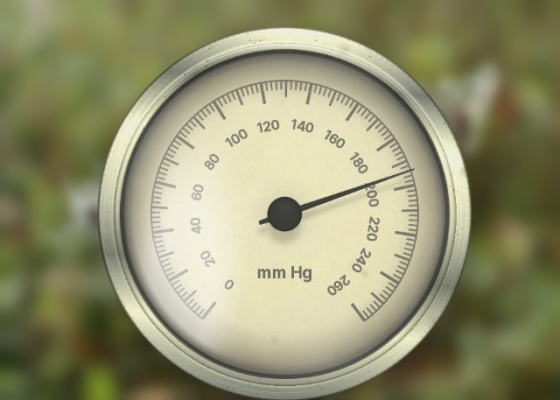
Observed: value=194 unit=mmHg
